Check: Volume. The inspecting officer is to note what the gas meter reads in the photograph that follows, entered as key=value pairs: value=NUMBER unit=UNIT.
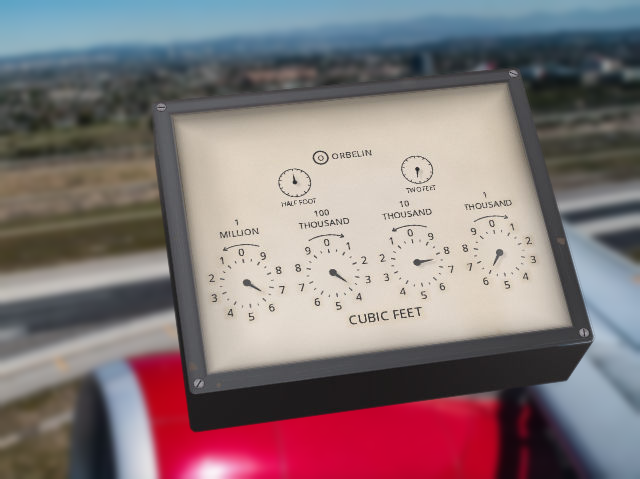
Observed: value=637600 unit=ft³
